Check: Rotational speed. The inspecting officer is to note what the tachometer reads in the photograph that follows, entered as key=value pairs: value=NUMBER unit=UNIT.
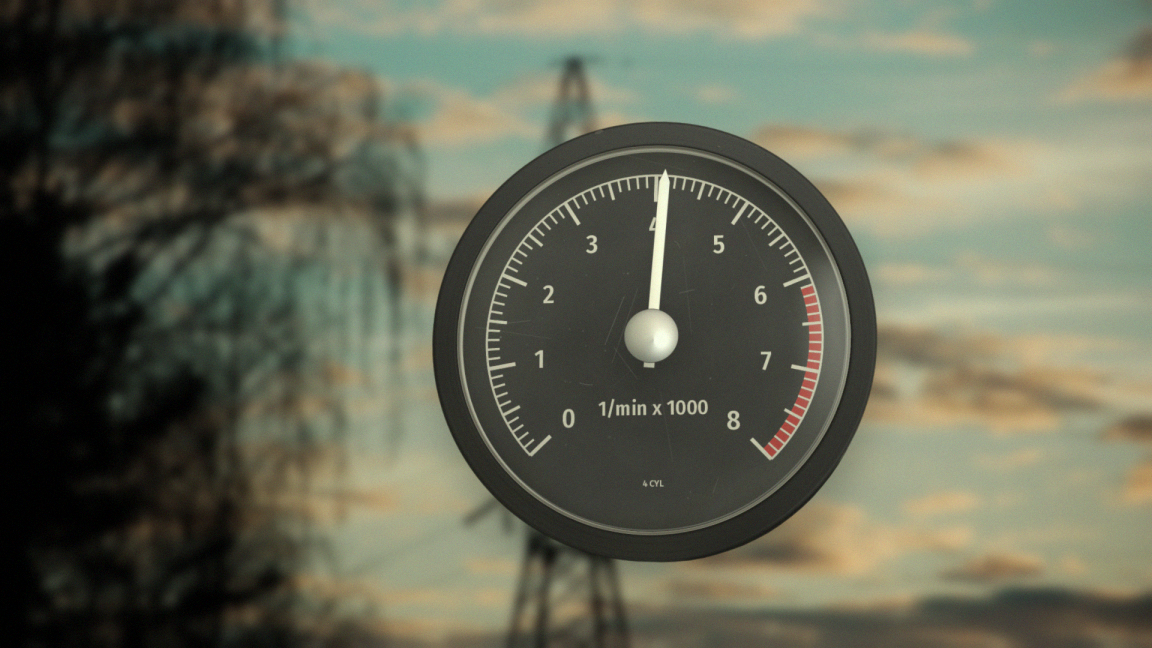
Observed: value=4100 unit=rpm
